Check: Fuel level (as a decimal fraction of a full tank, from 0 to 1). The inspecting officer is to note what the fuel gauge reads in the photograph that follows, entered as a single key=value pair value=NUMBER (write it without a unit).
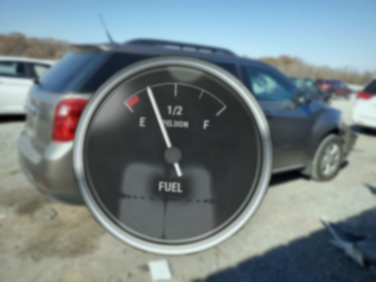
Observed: value=0.25
